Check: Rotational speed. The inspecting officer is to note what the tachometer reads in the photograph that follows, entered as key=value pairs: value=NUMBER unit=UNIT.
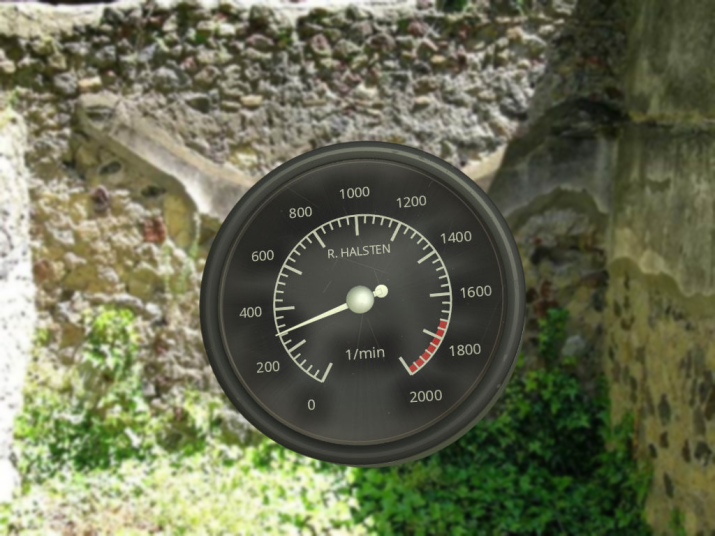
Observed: value=280 unit=rpm
